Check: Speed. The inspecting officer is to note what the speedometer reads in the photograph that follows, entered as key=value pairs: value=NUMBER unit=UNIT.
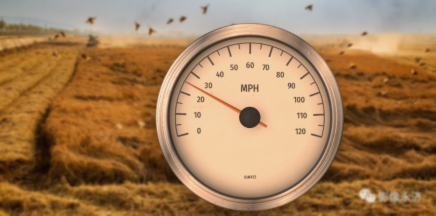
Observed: value=25 unit=mph
